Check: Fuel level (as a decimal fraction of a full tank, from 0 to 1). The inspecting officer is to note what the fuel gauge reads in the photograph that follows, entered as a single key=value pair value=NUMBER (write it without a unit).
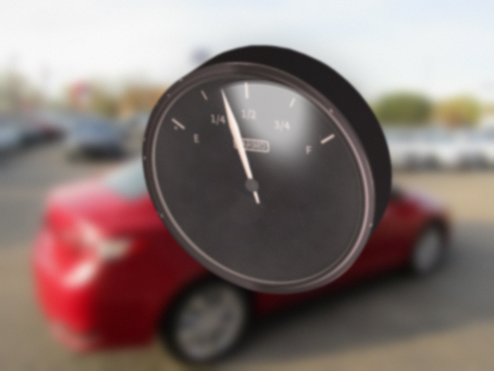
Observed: value=0.375
